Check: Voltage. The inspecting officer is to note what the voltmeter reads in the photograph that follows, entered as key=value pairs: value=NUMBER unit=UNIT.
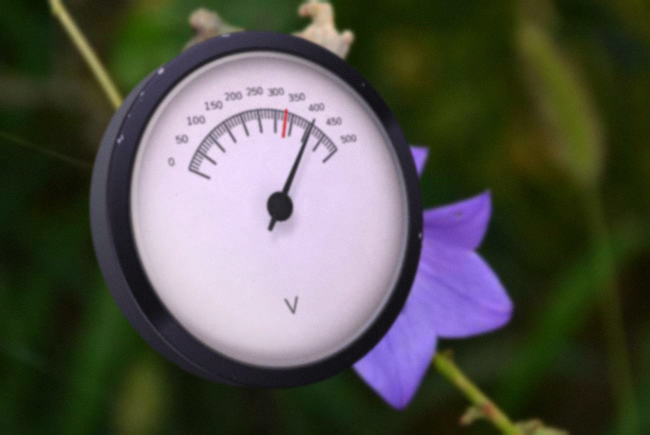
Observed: value=400 unit=V
